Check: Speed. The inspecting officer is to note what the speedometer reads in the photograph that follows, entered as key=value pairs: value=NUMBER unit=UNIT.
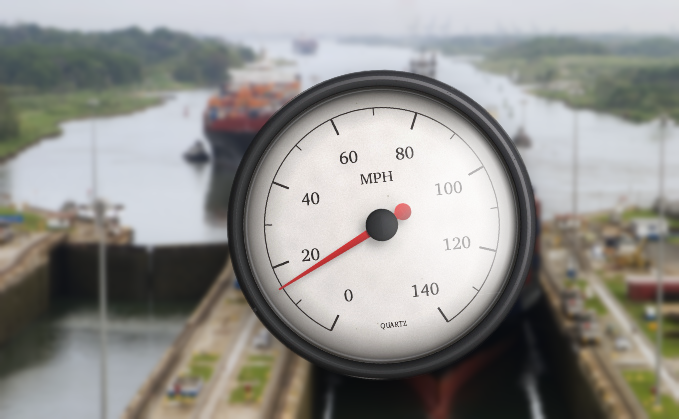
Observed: value=15 unit=mph
